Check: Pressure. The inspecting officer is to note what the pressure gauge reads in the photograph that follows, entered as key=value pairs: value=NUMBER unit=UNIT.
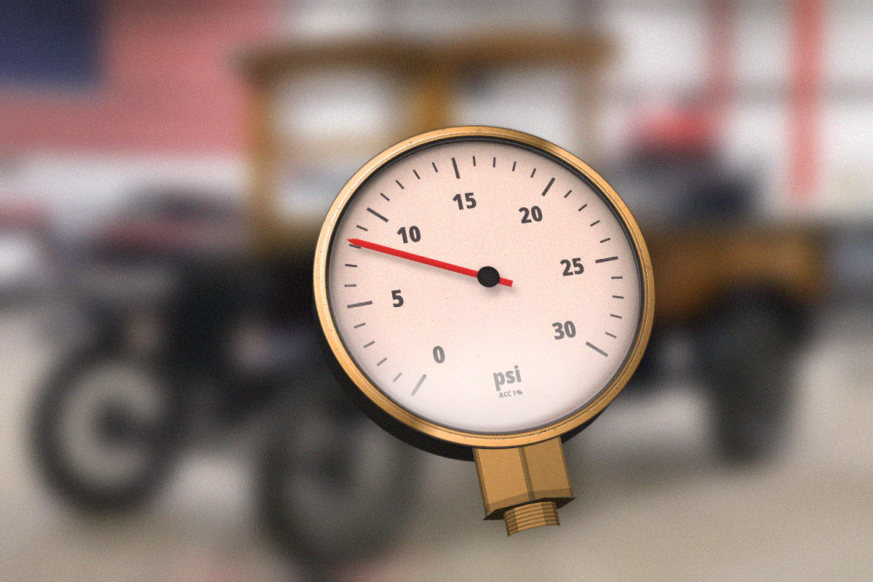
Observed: value=8 unit=psi
